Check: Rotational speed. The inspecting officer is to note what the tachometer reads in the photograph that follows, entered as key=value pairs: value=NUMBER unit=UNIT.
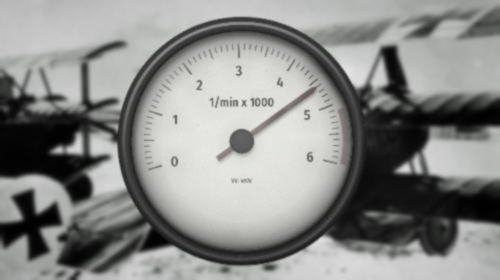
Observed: value=4600 unit=rpm
